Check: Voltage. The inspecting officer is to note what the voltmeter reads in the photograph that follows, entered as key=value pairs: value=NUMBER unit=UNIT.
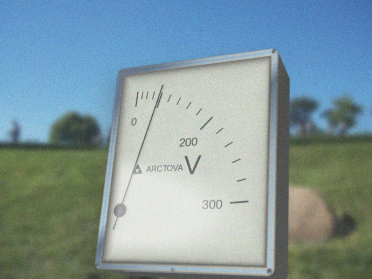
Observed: value=100 unit=V
